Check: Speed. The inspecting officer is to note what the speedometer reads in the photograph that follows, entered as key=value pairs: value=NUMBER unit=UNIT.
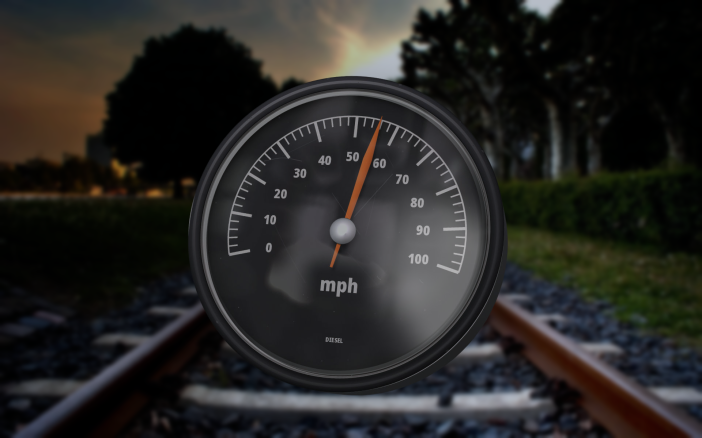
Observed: value=56 unit=mph
